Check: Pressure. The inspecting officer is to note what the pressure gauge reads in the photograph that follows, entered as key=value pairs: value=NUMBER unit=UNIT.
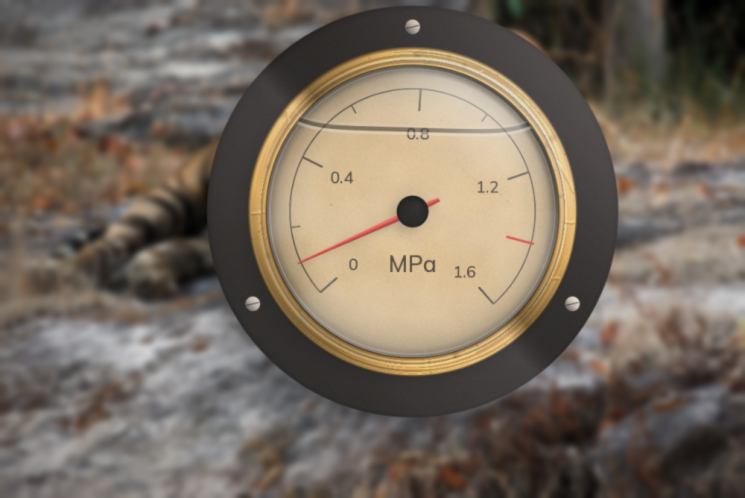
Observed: value=0.1 unit=MPa
